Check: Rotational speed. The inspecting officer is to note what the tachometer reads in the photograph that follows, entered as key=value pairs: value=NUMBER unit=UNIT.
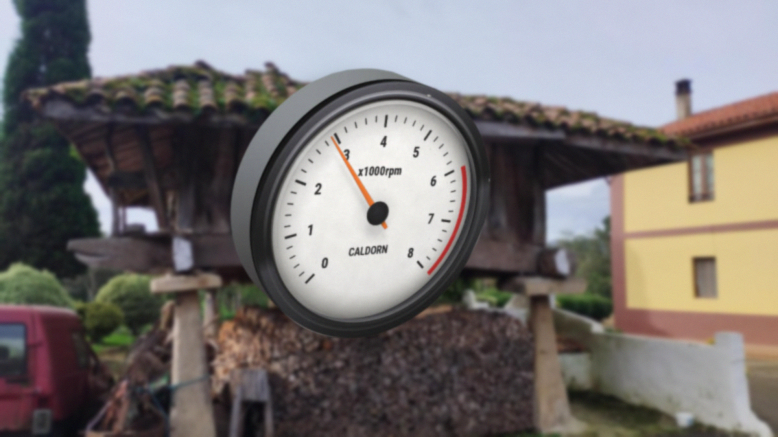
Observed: value=2900 unit=rpm
